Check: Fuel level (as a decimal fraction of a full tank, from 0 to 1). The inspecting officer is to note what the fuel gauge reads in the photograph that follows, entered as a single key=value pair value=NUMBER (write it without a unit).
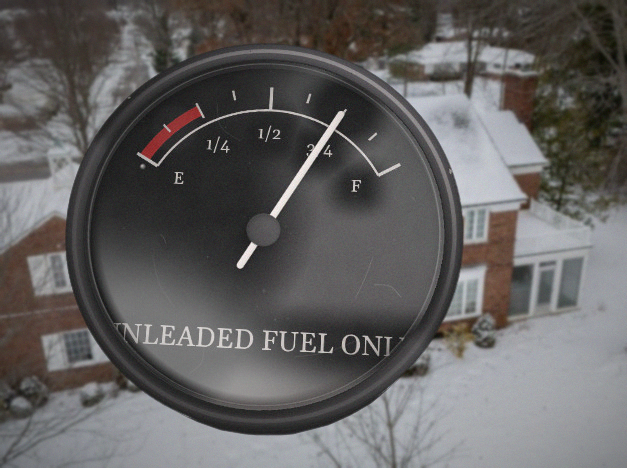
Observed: value=0.75
